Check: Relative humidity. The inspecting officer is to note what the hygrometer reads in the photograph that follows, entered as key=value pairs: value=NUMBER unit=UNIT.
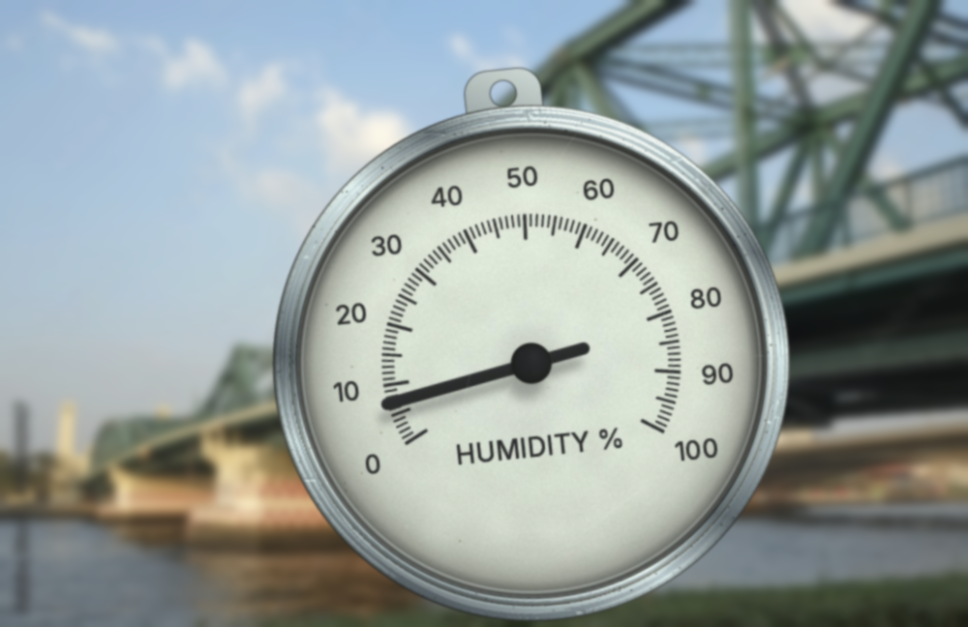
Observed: value=7 unit=%
